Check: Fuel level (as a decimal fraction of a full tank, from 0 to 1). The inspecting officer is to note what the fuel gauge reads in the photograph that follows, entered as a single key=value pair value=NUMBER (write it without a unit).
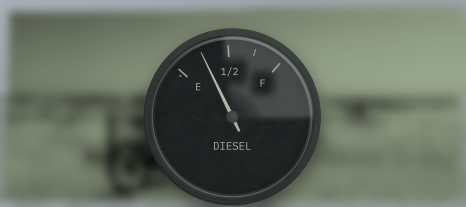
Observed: value=0.25
